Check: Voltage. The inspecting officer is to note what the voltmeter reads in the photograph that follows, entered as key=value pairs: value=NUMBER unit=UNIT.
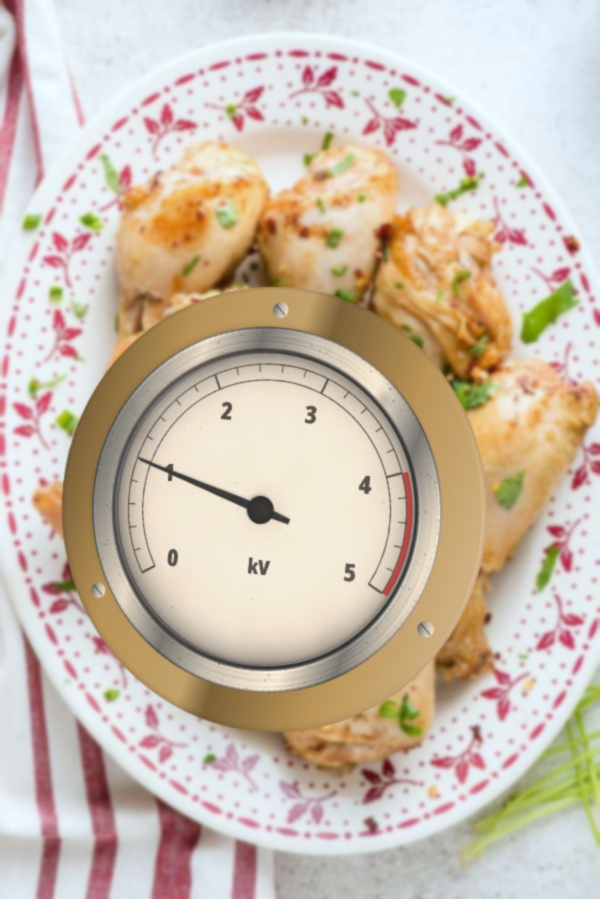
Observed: value=1 unit=kV
